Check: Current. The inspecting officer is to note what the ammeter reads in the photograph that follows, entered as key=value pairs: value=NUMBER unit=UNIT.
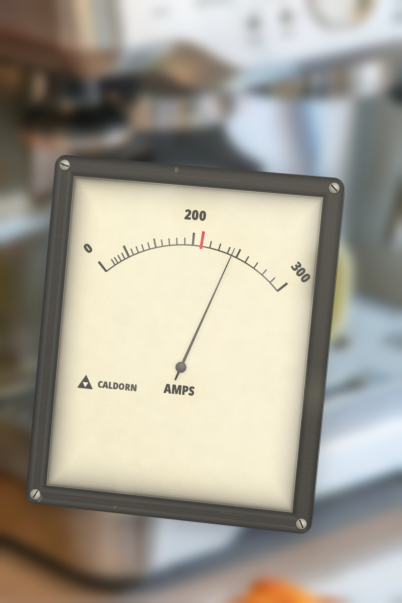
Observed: value=245 unit=A
